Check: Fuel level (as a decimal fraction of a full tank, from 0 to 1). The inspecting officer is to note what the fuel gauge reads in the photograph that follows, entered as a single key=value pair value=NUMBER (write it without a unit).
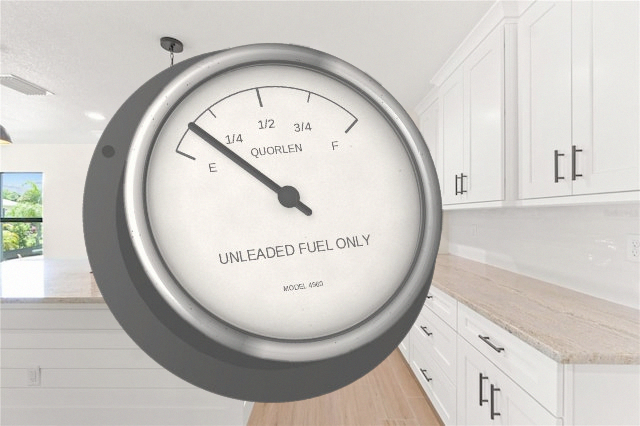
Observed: value=0.125
